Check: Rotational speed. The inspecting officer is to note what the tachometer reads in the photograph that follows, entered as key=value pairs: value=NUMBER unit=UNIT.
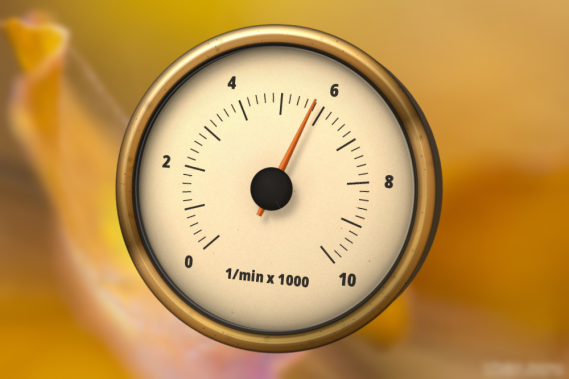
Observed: value=5800 unit=rpm
